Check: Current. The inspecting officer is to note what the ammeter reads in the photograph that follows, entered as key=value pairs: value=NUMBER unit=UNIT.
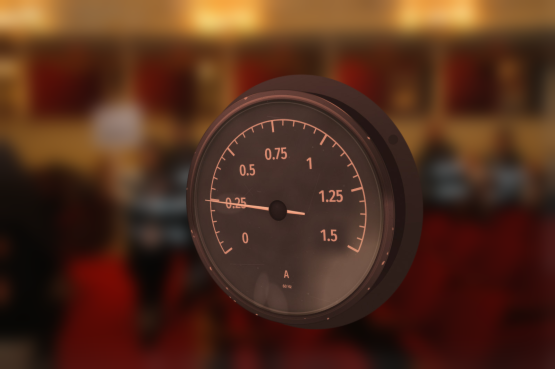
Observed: value=0.25 unit=A
